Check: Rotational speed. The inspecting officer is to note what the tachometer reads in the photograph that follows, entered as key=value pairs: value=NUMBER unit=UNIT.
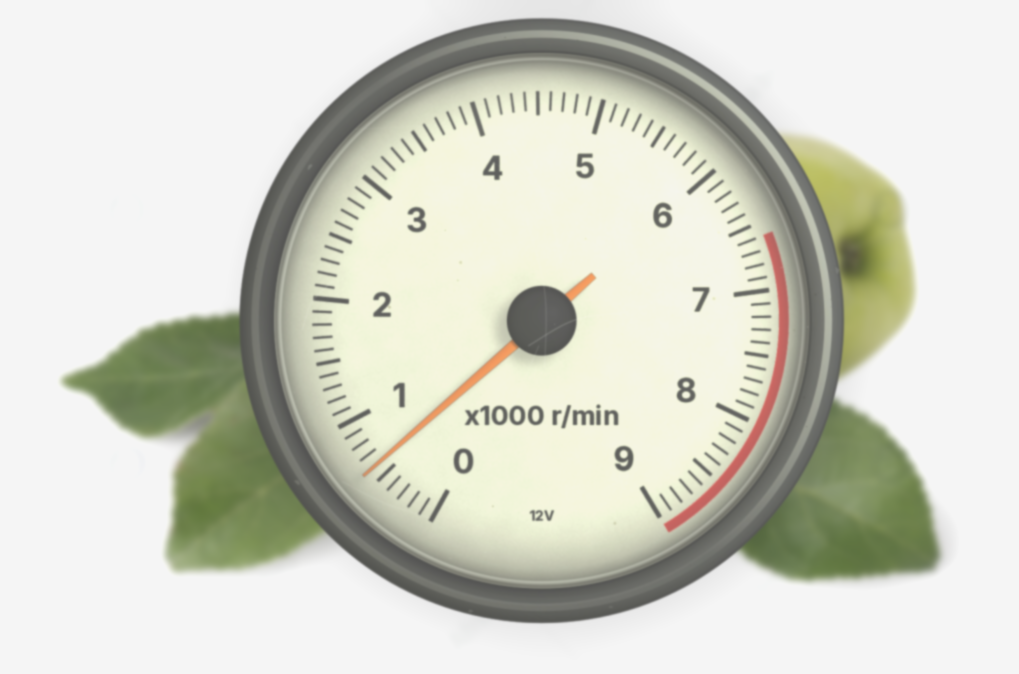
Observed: value=600 unit=rpm
